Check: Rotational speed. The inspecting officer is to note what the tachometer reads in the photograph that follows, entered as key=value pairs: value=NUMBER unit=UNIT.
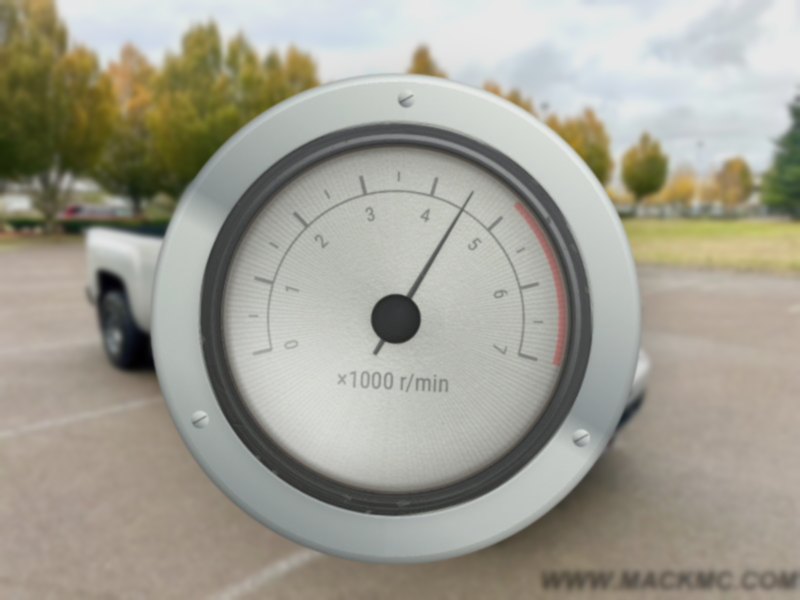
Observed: value=4500 unit=rpm
